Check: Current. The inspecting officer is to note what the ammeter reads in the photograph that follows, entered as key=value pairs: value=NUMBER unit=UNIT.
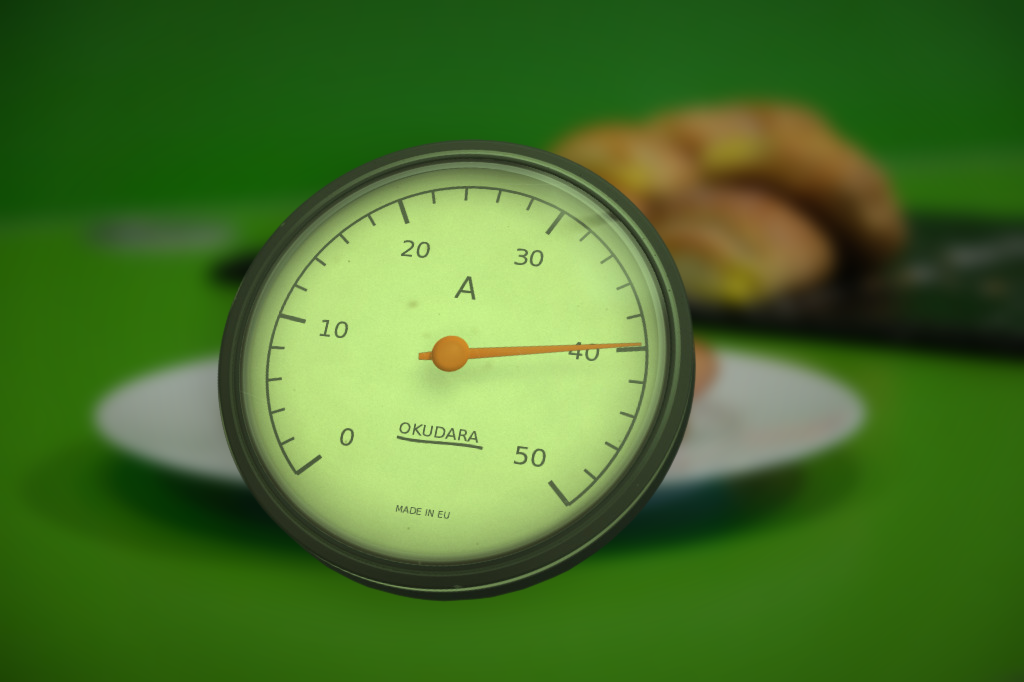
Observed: value=40 unit=A
